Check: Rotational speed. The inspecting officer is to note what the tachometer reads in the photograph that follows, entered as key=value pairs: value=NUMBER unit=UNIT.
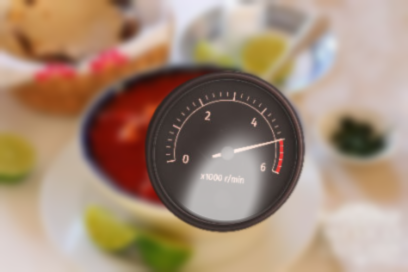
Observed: value=5000 unit=rpm
